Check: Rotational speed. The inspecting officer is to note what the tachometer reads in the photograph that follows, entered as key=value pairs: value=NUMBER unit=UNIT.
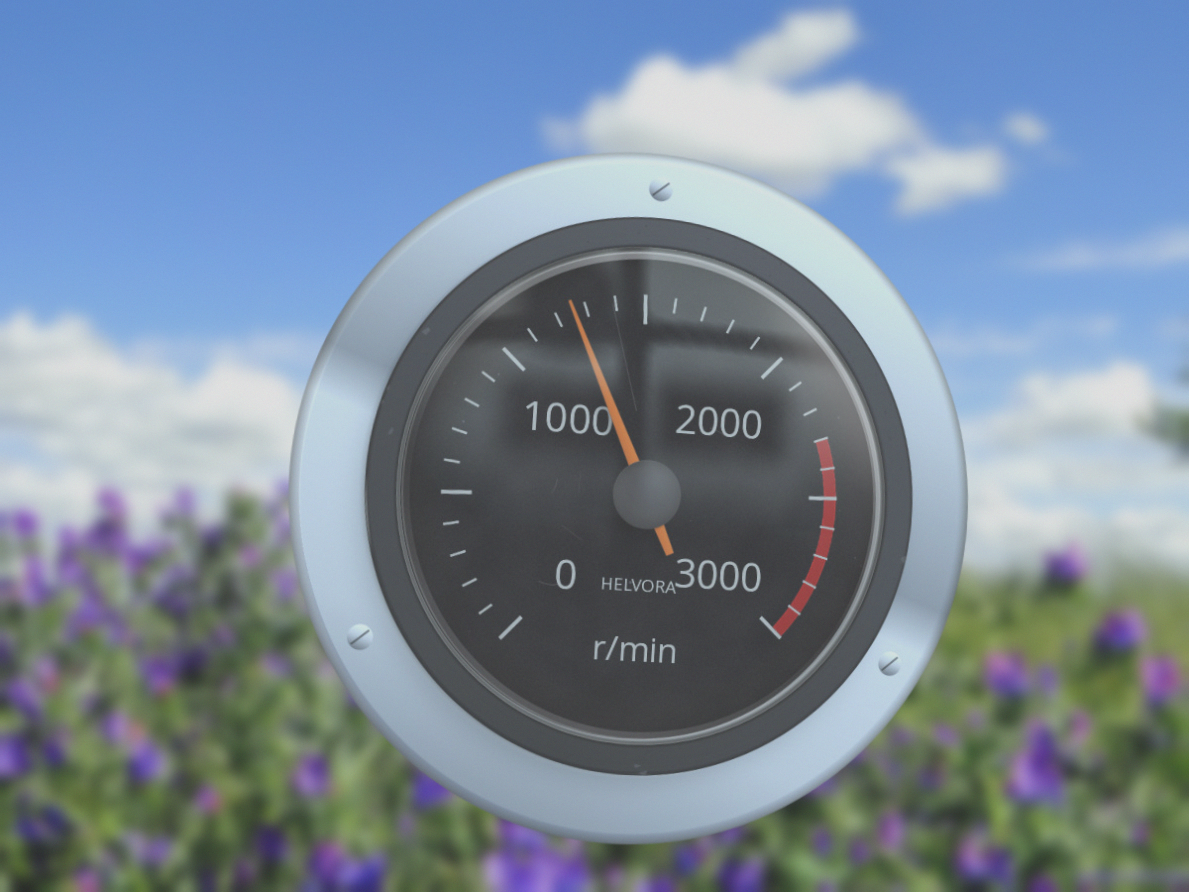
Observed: value=1250 unit=rpm
